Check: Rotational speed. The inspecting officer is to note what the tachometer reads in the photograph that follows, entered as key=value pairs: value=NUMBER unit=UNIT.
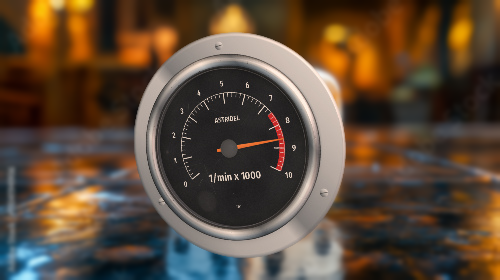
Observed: value=8600 unit=rpm
